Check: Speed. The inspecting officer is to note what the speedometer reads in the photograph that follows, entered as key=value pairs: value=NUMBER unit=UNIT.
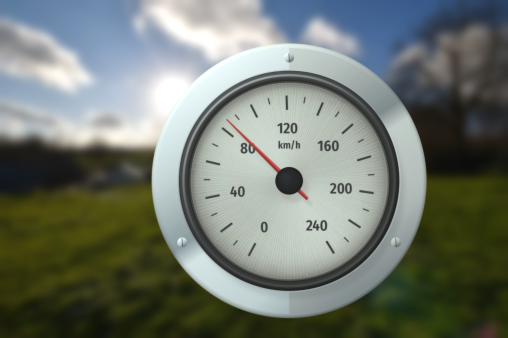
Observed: value=85 unit=km/h
